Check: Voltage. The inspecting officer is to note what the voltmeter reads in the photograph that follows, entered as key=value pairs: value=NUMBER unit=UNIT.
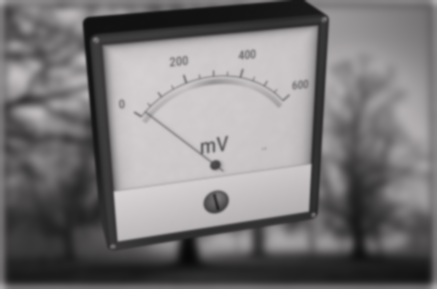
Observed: value=25 unit=mV
